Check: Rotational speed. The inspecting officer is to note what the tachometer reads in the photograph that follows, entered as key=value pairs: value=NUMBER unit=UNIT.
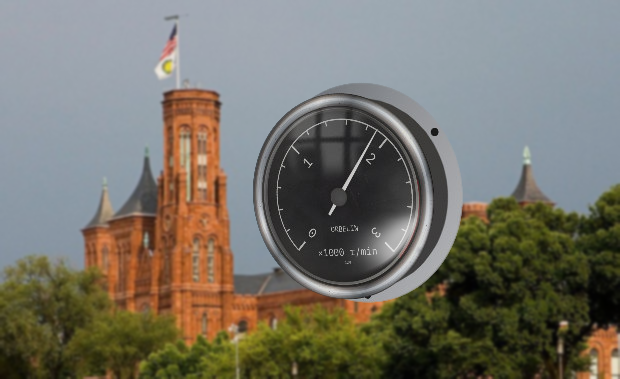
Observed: value=1900 unit=rpm
